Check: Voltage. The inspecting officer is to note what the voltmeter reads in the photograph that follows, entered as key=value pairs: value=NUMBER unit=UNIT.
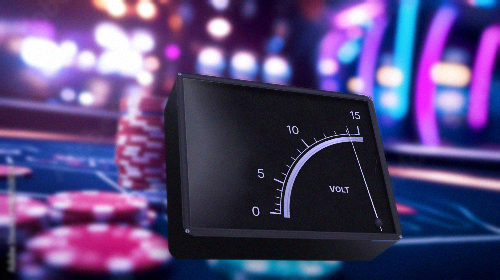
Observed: value=14 unit=V
